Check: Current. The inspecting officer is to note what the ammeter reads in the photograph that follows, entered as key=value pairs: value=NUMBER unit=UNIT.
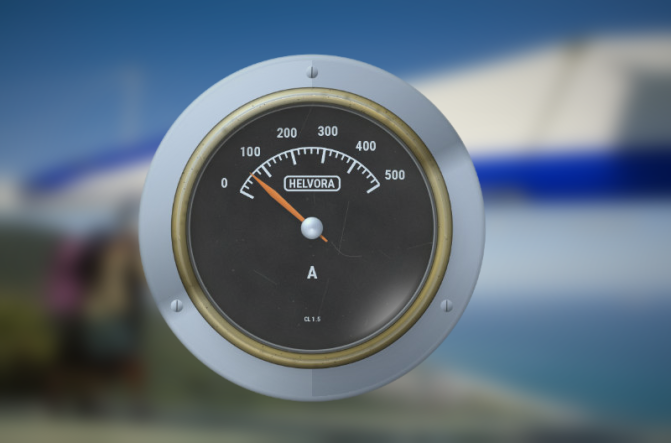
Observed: value=60 unit=A
